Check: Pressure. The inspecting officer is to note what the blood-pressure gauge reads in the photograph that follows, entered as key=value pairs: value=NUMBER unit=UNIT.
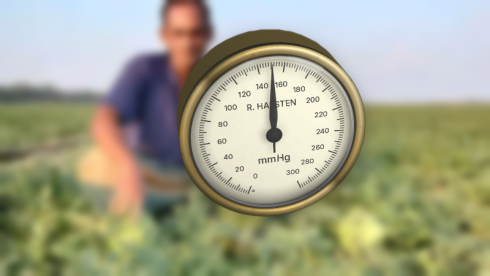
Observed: value=150 unit=mmHg
